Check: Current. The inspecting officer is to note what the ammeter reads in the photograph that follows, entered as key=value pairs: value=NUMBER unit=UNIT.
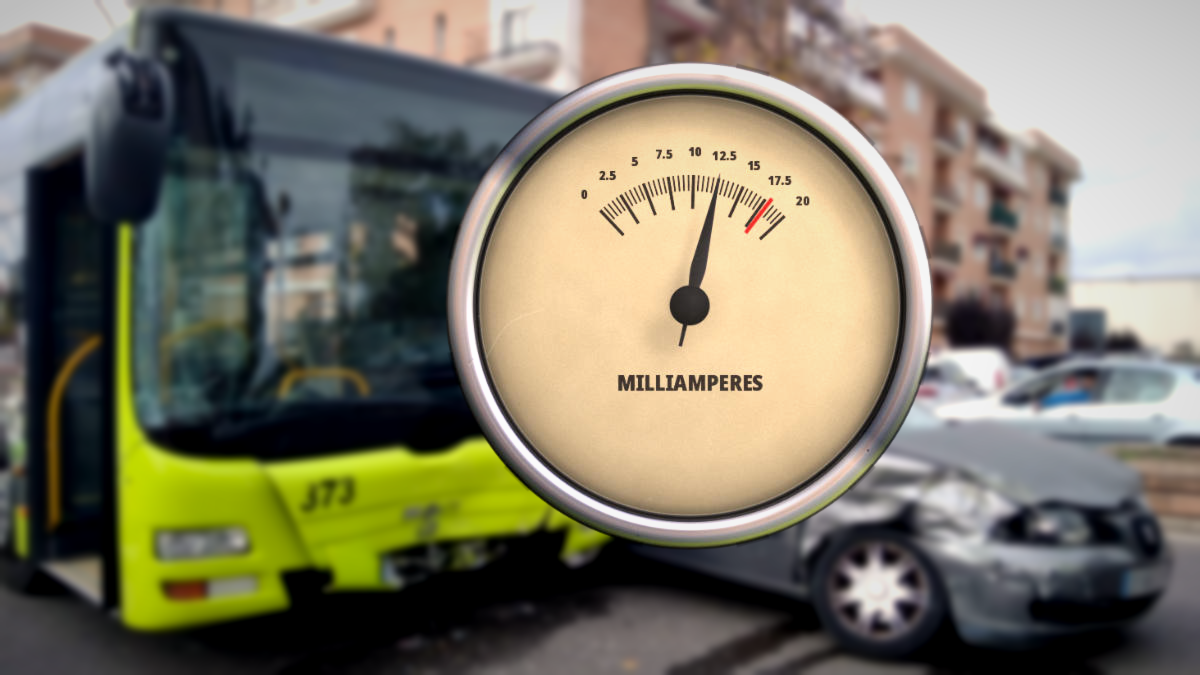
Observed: value=12.5 unit=mA
